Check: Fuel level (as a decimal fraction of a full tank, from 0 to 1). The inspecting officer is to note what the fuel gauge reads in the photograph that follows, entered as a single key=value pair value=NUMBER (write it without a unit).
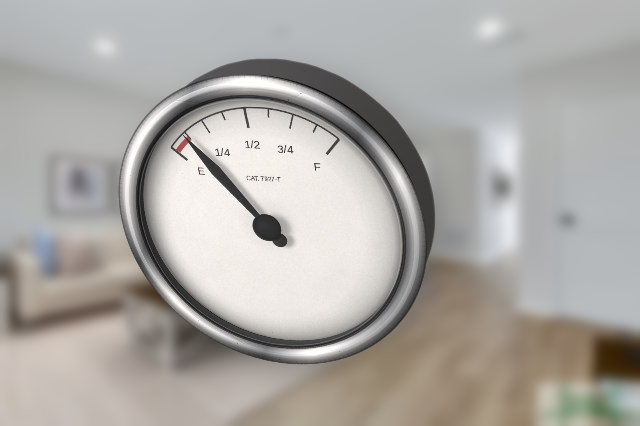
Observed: value=0.125
